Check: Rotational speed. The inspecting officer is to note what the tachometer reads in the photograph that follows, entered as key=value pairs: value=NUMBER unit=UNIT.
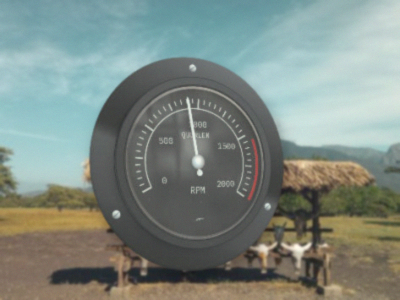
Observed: value=900 unit=rpm
